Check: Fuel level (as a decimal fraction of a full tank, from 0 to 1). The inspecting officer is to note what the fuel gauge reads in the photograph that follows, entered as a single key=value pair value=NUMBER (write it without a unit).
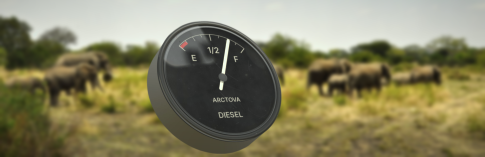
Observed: value=0.75
